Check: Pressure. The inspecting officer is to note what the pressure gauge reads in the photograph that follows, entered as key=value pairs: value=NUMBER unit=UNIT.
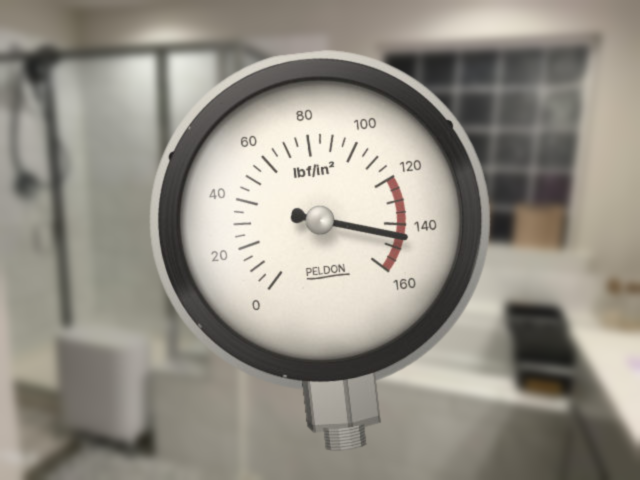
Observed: value=145 unit=psi
